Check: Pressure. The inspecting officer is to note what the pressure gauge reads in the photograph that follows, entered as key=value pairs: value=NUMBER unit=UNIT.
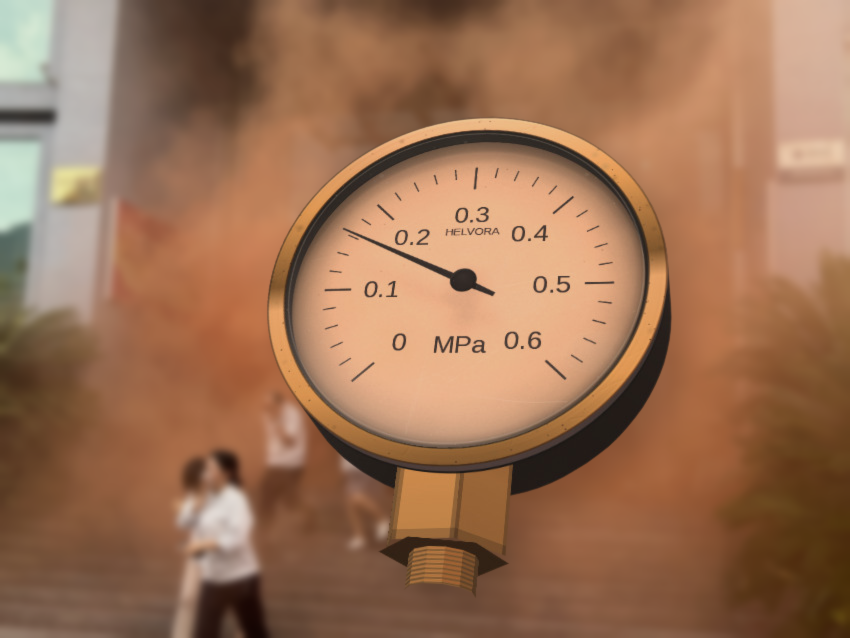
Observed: value=0.16 unit=MPa
